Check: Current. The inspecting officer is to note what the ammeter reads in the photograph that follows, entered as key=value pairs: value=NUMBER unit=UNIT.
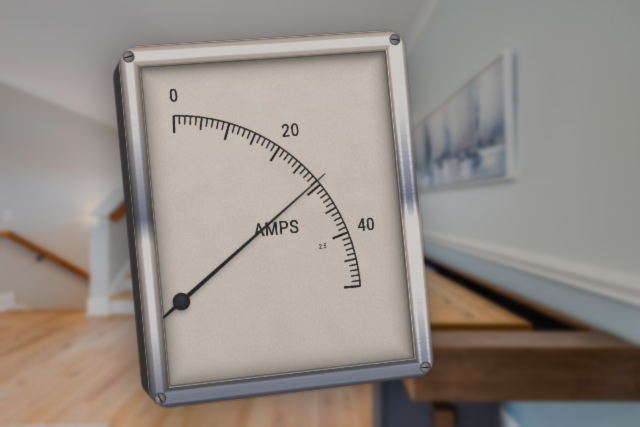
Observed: value=29 unit=A
